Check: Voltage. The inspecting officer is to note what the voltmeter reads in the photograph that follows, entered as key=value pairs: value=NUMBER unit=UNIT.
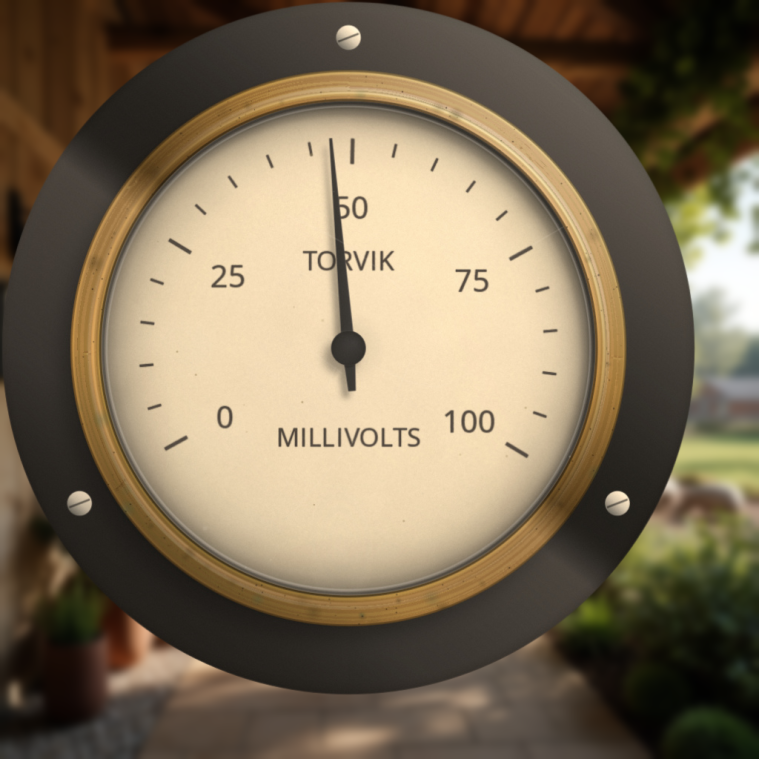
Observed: value=47.5 unit=mV
